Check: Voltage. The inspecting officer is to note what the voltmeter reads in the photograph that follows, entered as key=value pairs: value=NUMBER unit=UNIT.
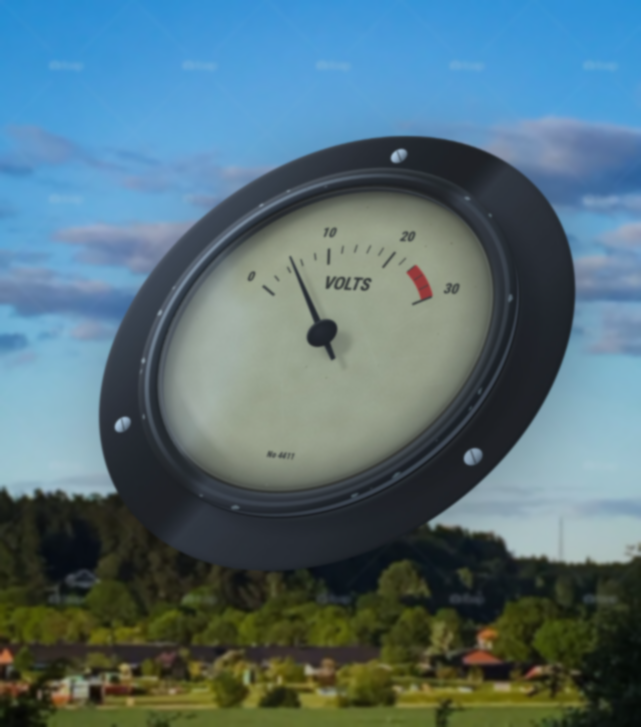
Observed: value=5 unit=V
